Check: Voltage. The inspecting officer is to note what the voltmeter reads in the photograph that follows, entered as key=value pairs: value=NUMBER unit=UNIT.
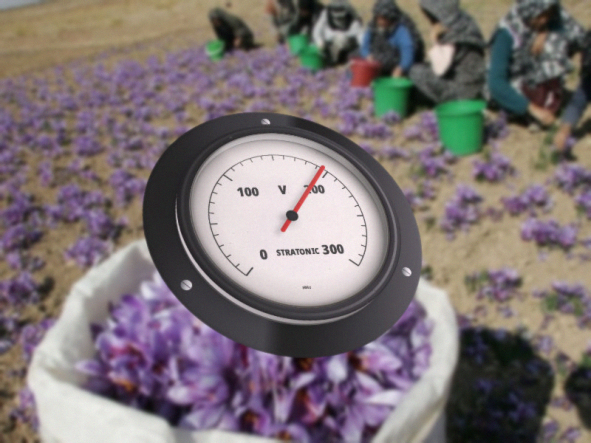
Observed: value=195 unit=V
